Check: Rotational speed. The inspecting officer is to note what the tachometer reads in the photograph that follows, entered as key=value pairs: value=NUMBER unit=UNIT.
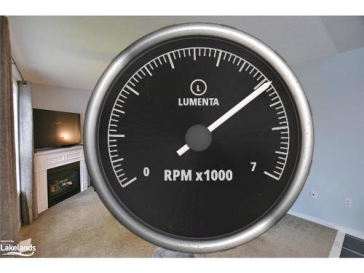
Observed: value=5100 unit=rpm
